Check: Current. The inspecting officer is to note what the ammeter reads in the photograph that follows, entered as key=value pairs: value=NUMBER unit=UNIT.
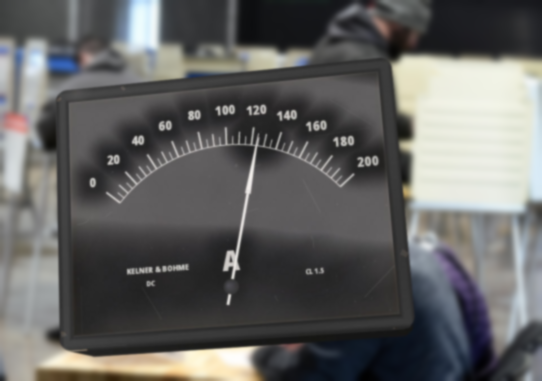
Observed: value=125 unit=A
